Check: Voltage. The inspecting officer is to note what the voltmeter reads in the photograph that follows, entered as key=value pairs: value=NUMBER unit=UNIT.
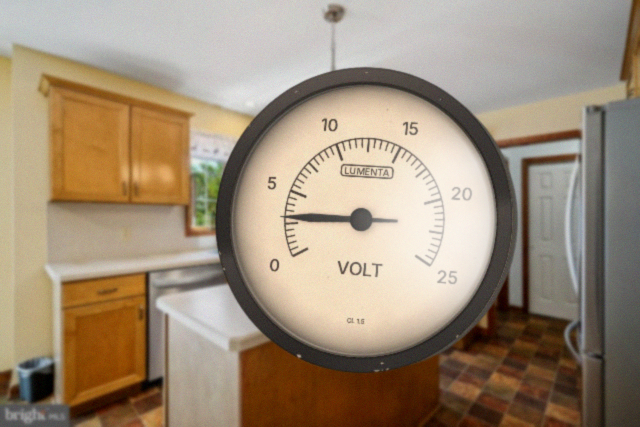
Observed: value=3 unit=V
